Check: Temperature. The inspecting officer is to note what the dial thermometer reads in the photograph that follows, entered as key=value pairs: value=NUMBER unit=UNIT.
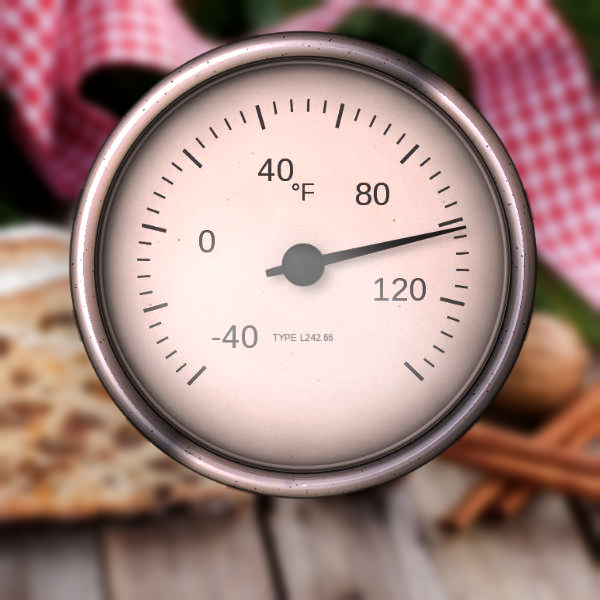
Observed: value=102 unit=°F
